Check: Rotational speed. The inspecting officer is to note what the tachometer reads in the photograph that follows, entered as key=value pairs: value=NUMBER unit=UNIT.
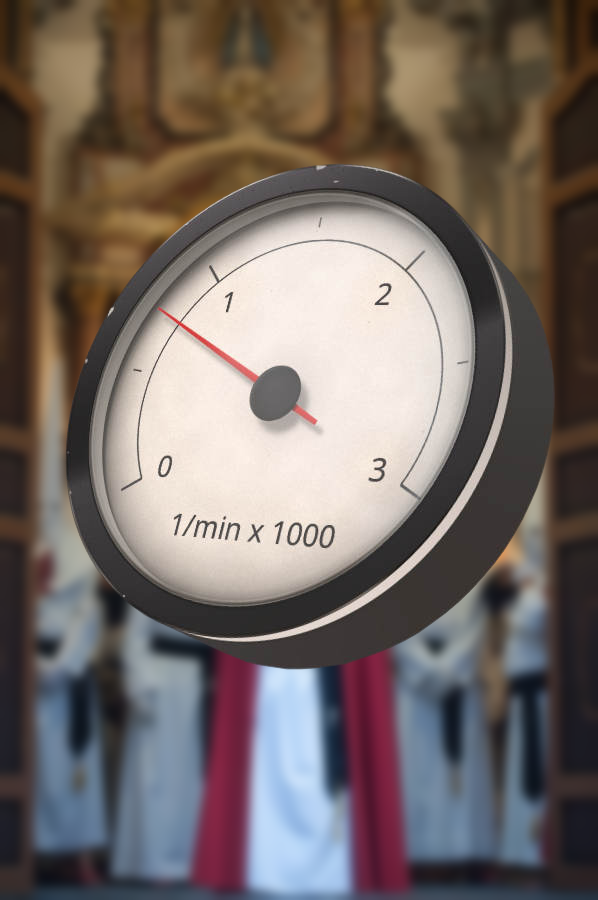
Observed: value=750 unit=rpm
